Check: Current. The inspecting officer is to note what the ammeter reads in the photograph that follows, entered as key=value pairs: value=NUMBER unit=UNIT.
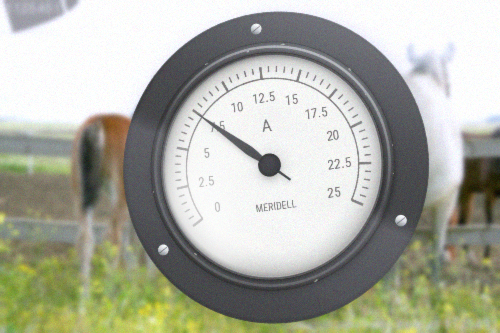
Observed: value=7.5 unit=A
